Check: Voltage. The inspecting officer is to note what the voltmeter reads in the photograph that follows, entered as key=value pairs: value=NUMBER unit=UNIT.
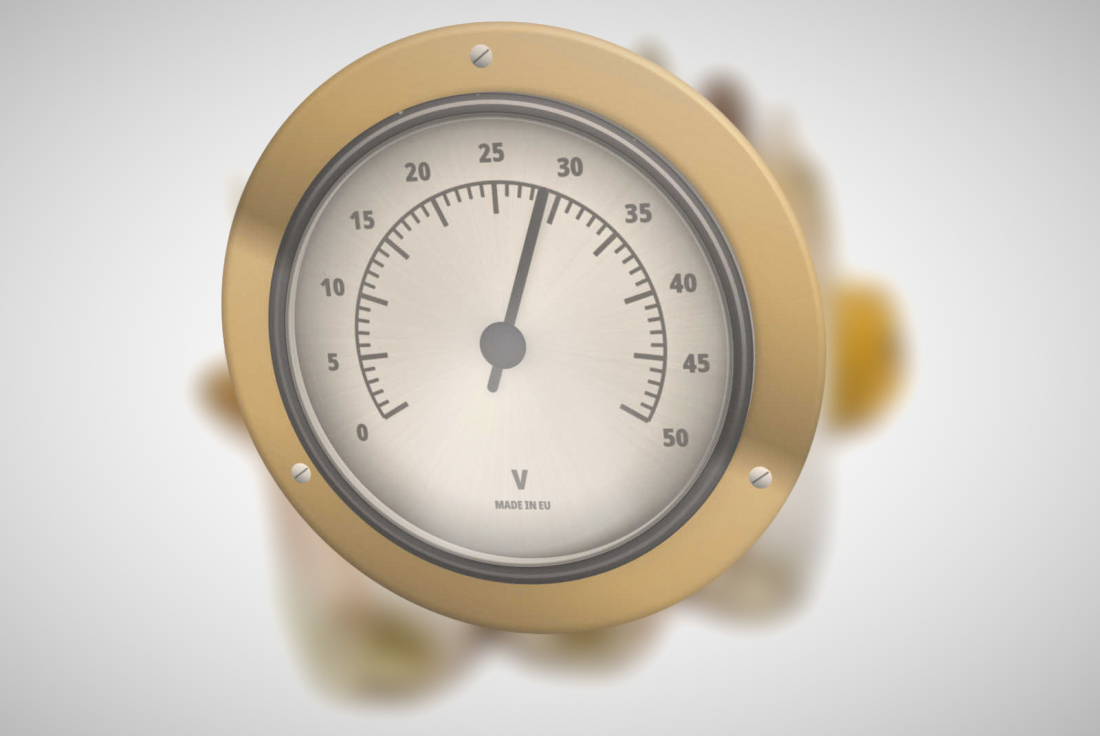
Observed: value=29 unit=V
